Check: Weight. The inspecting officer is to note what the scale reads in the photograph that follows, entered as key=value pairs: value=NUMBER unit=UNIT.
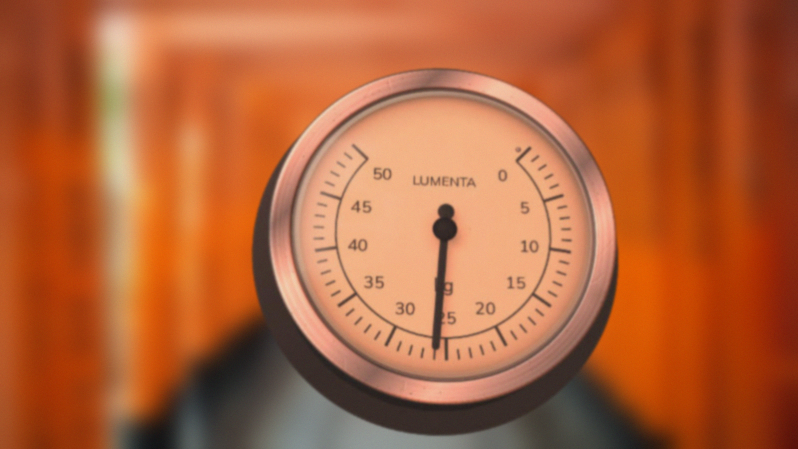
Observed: value=26 unit=kg
